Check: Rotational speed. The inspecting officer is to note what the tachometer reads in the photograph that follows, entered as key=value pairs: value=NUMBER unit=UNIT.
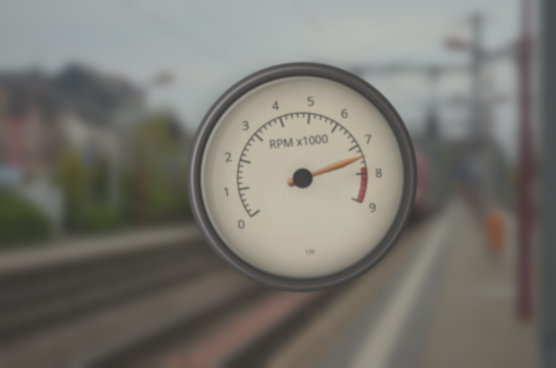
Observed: value=7400 unit=rpm
